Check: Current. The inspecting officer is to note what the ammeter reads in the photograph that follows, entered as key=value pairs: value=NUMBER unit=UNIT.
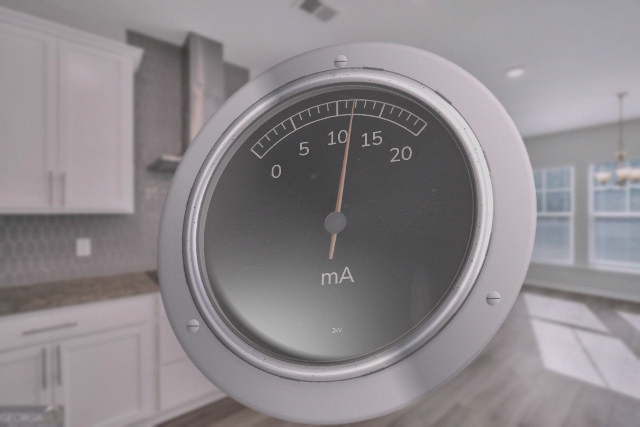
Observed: value=12 unit=mA
